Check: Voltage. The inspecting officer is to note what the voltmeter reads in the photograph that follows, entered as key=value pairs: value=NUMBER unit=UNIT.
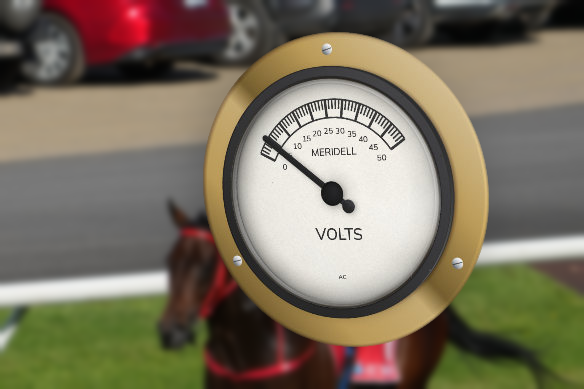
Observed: value=5 unit=V
